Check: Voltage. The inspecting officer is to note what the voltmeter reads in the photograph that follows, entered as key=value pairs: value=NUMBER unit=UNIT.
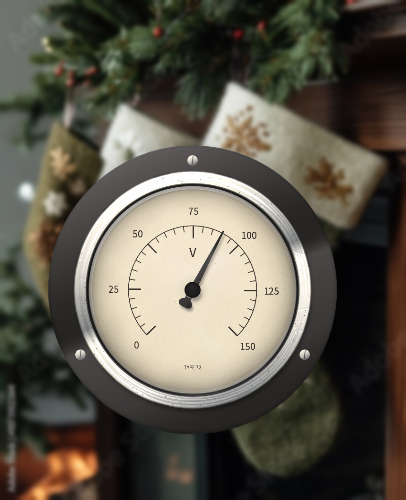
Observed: value=90 unit=V
